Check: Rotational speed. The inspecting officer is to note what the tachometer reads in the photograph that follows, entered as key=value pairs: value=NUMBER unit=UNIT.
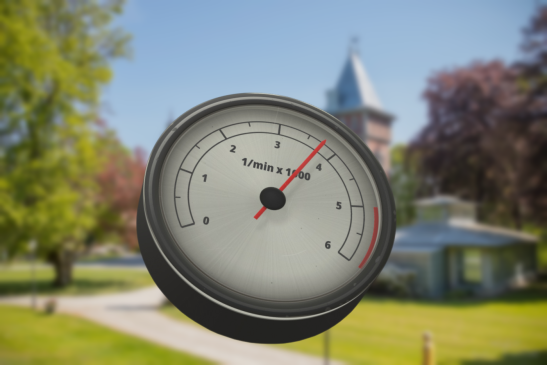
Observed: value=3750 unit=rpm
